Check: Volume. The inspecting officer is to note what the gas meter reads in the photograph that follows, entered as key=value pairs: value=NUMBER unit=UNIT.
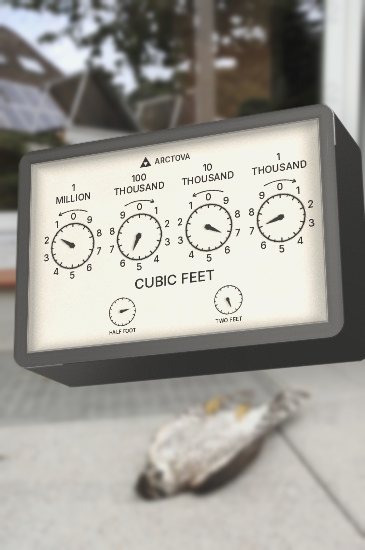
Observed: value=156700 unit=ft³
